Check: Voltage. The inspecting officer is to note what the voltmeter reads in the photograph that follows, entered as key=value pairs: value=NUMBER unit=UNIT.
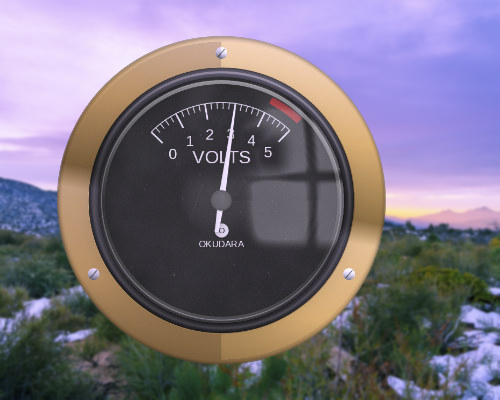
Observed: value=3 unit=V
